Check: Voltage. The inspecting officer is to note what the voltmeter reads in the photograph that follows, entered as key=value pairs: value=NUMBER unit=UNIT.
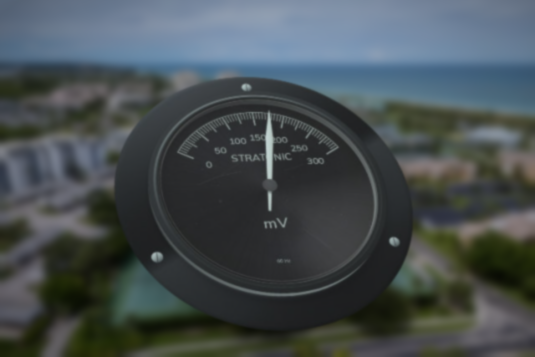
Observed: value=175 unit=mV
